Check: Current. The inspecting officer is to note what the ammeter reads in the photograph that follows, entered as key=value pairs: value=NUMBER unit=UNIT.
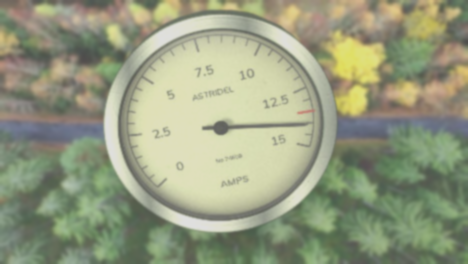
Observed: value=14 unit=A
